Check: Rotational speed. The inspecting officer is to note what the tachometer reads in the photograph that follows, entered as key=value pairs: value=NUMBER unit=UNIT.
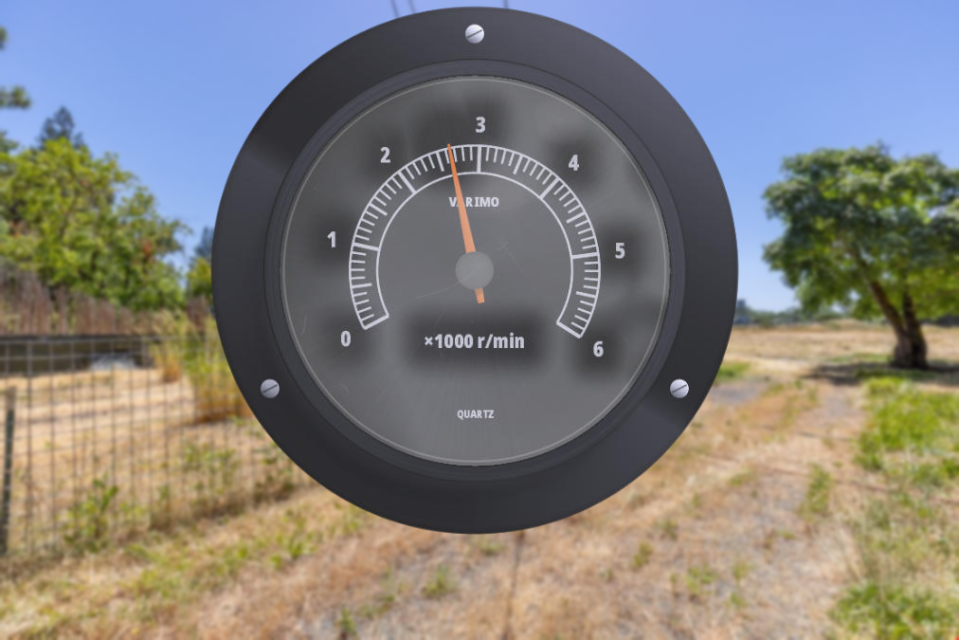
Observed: value=2650 unit=rpm
